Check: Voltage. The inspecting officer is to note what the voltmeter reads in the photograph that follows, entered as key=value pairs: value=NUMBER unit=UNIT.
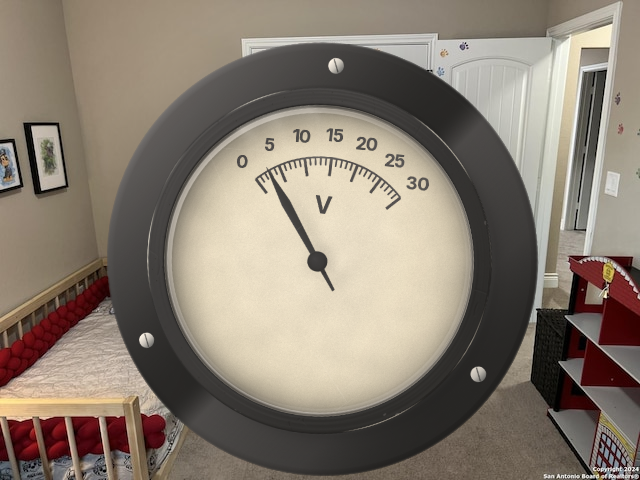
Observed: value=3 unit=V
